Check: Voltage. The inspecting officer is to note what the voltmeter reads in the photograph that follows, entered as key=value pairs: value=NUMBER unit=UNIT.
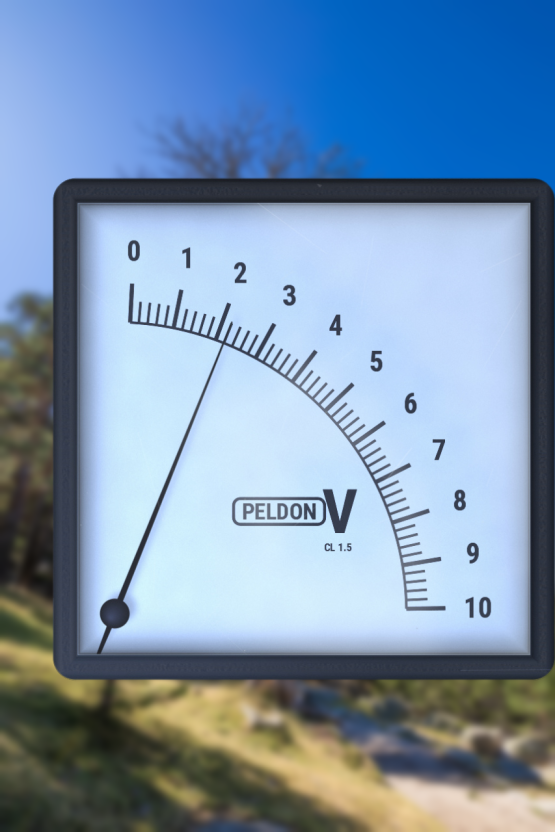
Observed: value=2.2 unit=V
